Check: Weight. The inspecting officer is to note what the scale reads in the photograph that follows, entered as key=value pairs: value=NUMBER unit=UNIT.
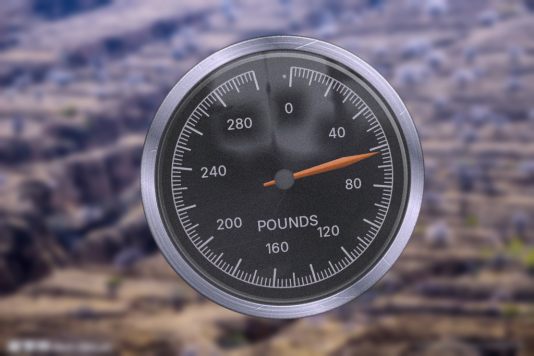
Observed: value=62 unit=lb
